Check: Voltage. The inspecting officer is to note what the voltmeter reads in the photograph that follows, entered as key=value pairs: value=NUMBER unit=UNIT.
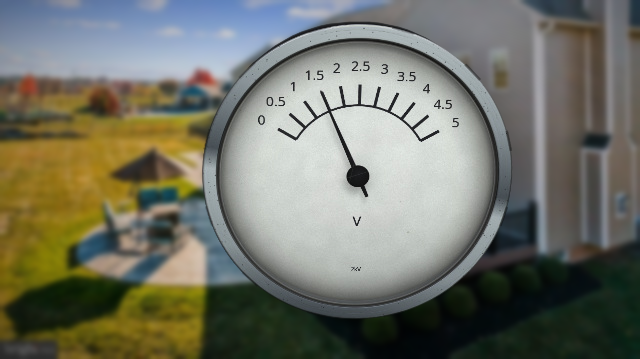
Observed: value=1.5 unit=V
